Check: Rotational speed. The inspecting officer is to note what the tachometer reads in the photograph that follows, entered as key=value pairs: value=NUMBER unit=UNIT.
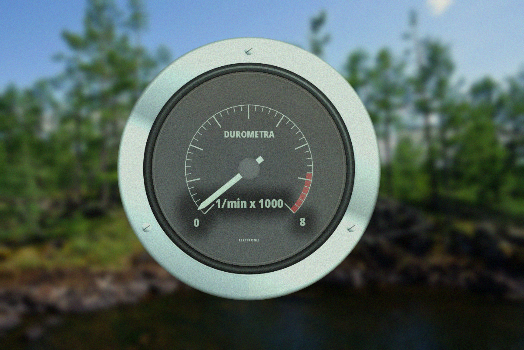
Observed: value=200 unit=rpm
